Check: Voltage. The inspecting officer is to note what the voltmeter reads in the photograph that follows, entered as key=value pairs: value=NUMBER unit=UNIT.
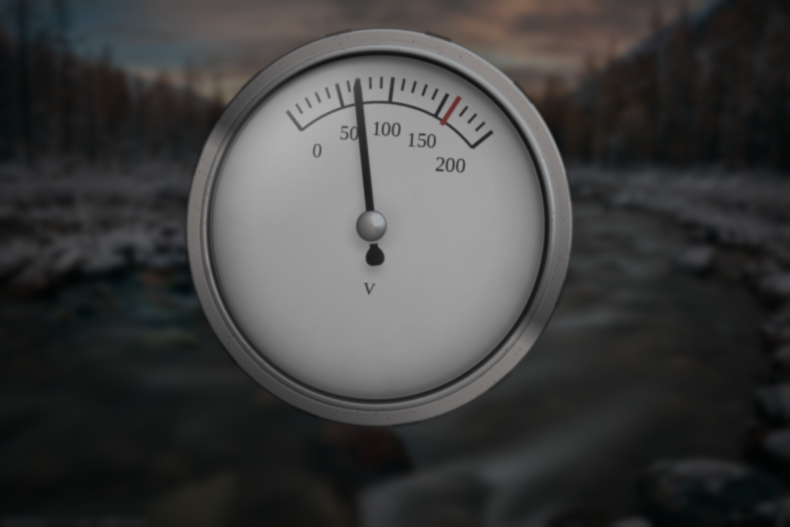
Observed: value=70 unit=V
